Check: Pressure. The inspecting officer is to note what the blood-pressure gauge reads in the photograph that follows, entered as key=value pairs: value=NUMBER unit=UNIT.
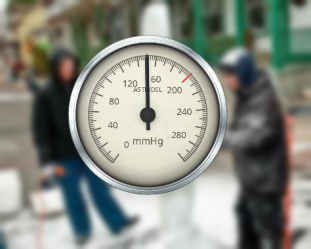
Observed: value=150 unit=mmHg
